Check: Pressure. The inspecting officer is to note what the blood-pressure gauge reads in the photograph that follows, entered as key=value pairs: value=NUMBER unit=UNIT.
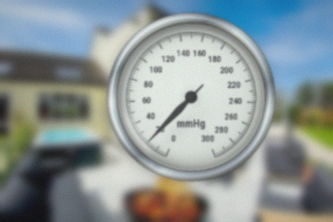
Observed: value=20 unit=mmHg
